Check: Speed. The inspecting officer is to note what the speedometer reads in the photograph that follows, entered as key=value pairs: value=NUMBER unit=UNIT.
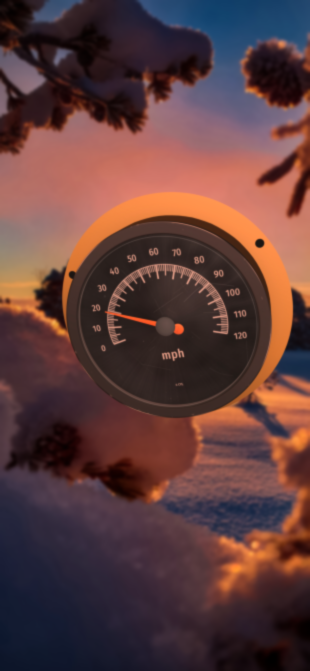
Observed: value=20 unit=mph
